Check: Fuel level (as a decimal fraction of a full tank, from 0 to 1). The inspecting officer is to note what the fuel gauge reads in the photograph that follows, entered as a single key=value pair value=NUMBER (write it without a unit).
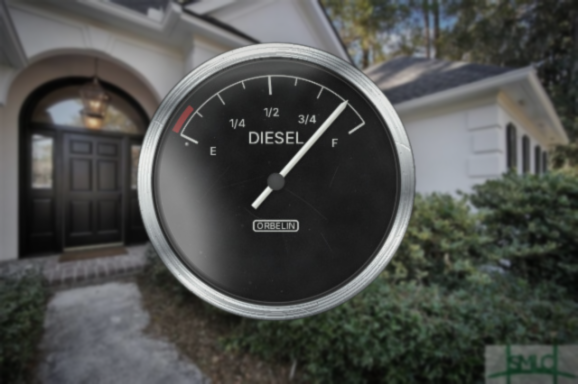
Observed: value=0.875
